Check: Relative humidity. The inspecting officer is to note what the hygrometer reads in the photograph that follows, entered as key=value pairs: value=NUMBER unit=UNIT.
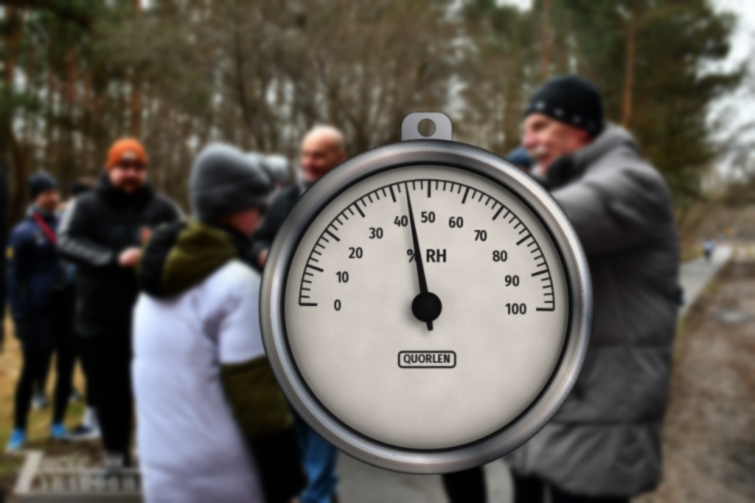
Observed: value=44 unit=%
